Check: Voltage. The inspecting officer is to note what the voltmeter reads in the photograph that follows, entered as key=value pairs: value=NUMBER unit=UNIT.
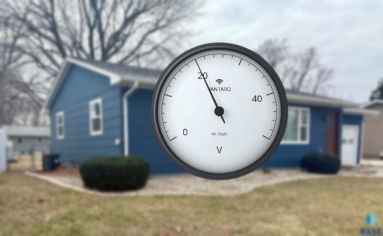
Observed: value=20 unit=V
